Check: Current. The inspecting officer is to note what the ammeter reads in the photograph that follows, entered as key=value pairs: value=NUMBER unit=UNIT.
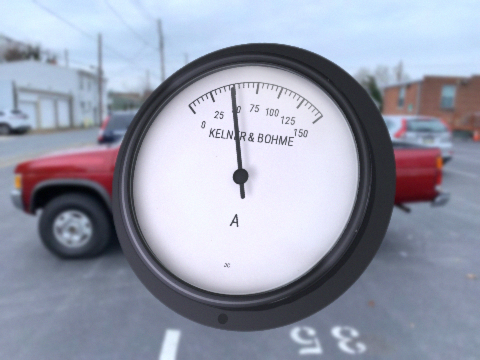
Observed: value=50 unit=A
